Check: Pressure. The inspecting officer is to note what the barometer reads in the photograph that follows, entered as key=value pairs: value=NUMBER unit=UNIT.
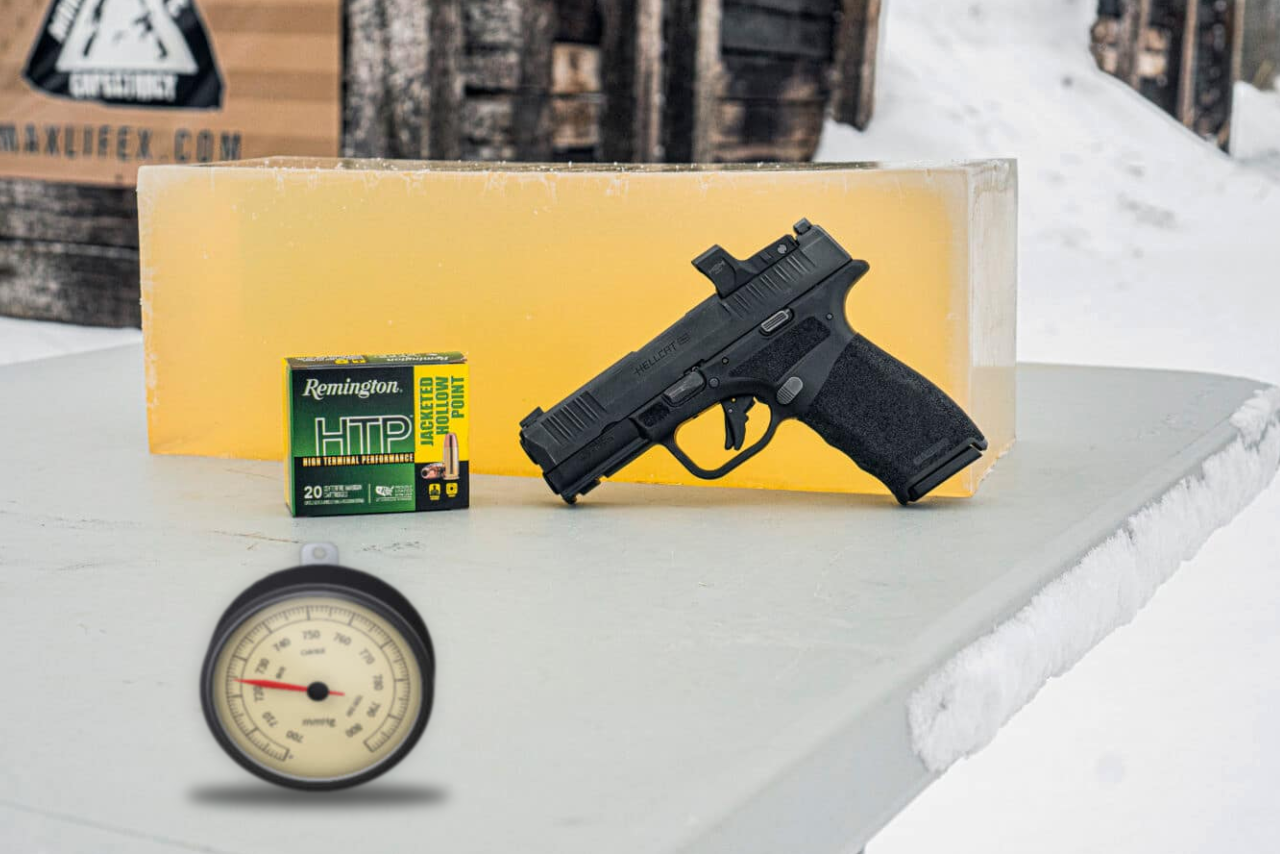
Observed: value=725 unit=mmHg
